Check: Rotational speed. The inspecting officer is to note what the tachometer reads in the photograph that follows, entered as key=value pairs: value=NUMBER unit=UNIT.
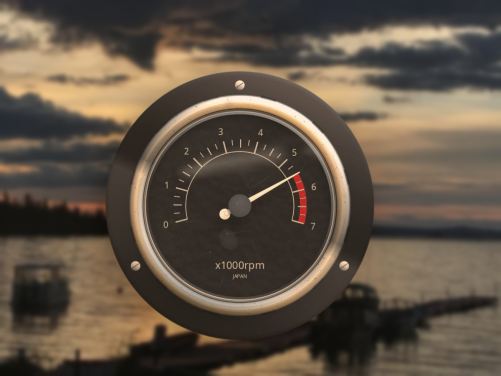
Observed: value=5500 unit=rpm
